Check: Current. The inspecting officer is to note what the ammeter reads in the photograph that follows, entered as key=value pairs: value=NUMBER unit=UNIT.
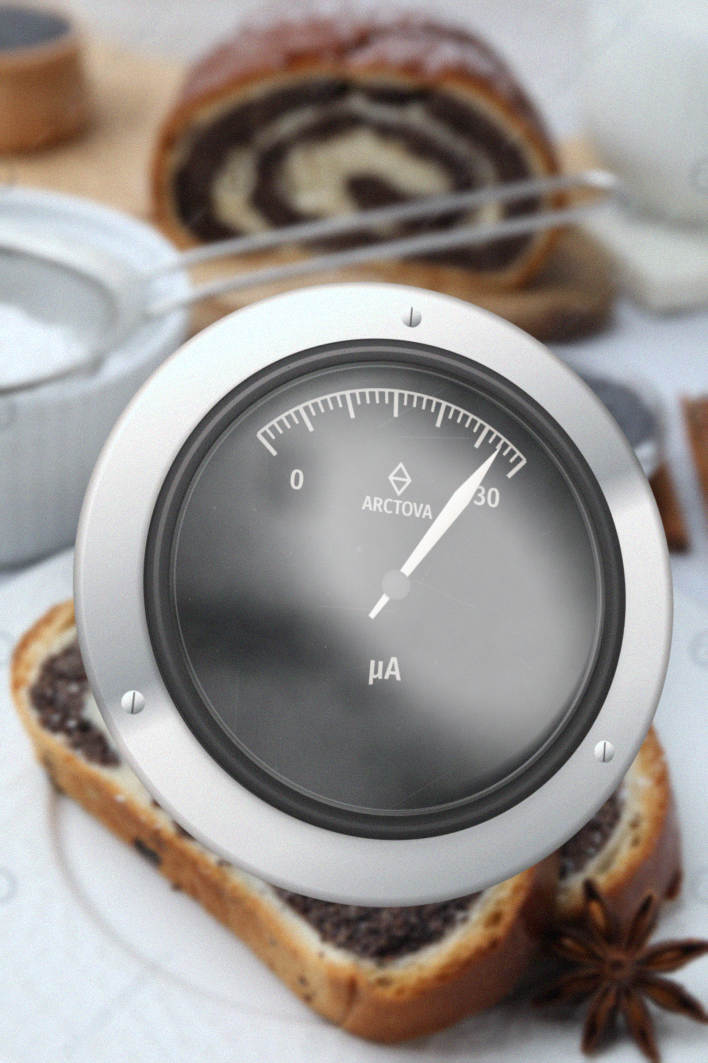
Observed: value=27 unit=µA
